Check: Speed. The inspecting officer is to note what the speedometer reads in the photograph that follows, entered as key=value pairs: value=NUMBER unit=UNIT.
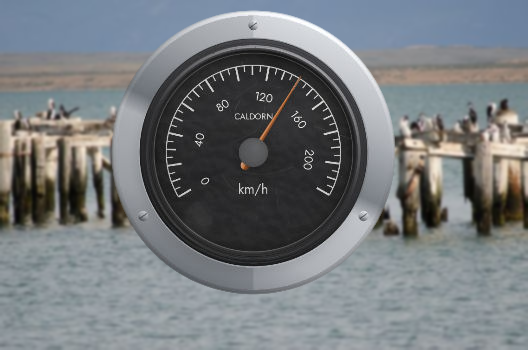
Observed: value=140 unit=km/h
